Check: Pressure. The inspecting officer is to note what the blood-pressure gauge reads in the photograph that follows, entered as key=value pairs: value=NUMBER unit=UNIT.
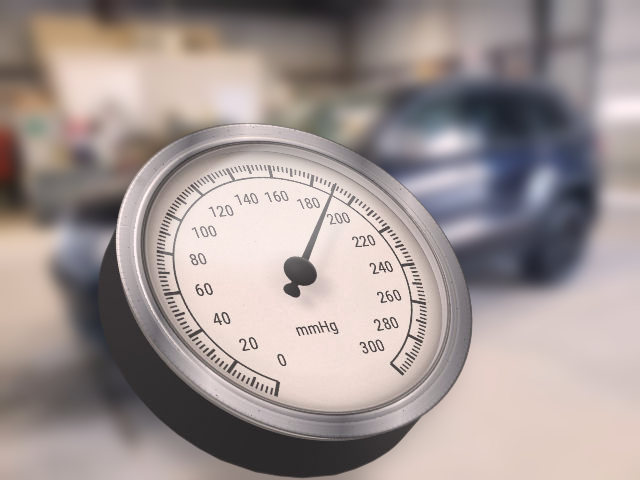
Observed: value=190 unit=mmHg
